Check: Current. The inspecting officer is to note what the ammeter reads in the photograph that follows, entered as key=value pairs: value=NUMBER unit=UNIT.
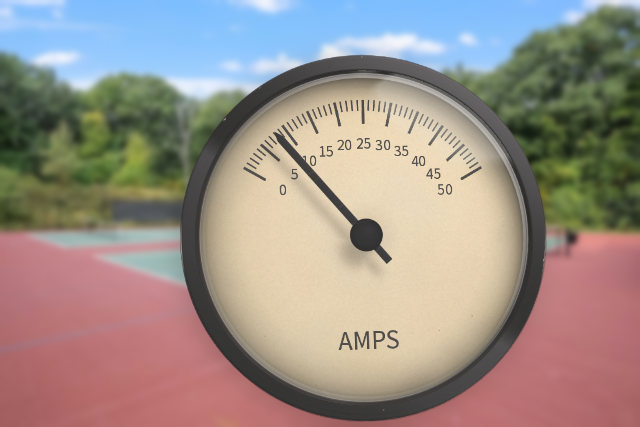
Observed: value=8 unit=A
